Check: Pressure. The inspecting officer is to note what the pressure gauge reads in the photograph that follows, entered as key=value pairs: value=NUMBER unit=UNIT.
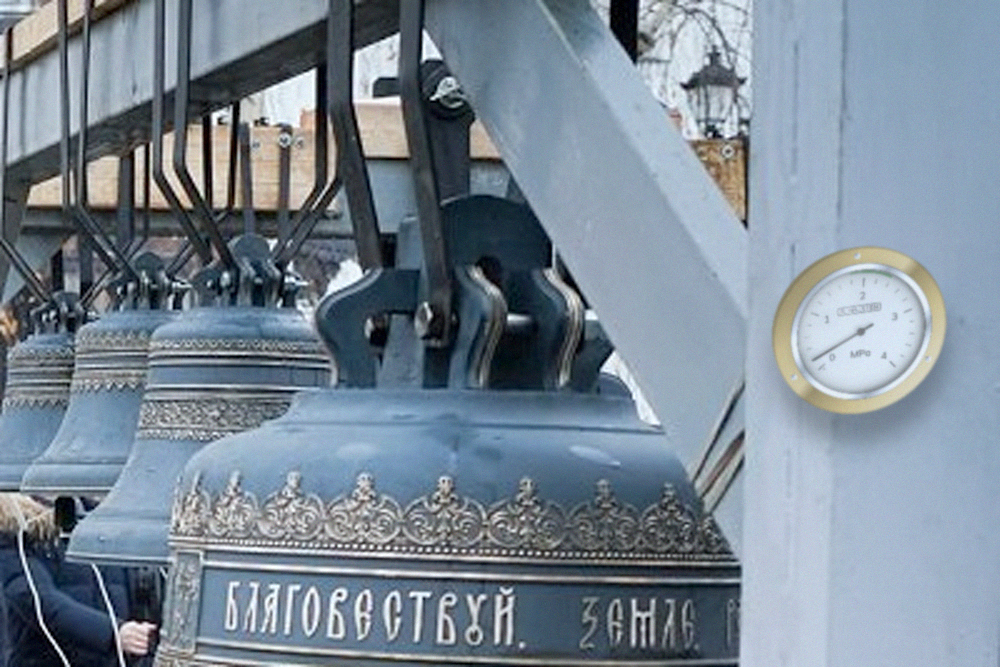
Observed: value=0.2 unit=MPa
